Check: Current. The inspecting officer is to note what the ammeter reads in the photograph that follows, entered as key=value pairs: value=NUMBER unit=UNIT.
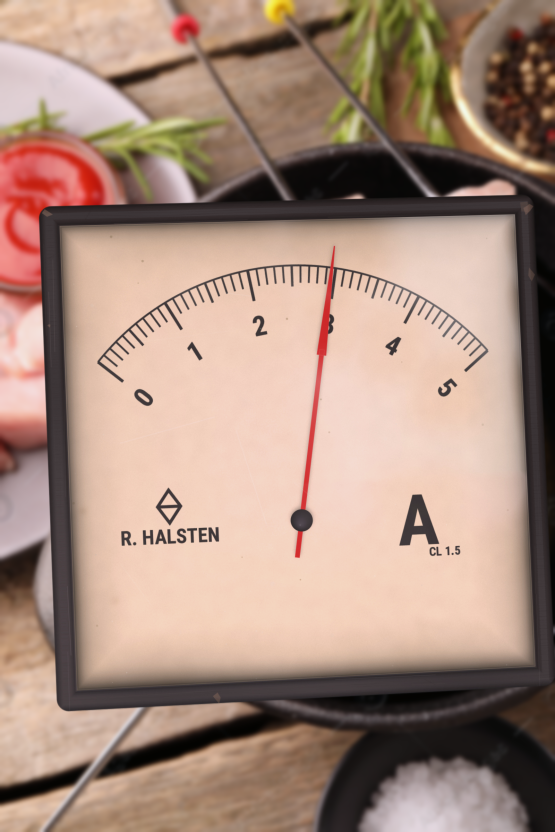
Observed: value=2.95 unit=A
